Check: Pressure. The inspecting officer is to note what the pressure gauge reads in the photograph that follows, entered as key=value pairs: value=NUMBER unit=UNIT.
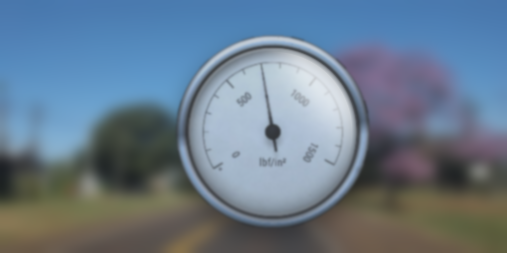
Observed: value=700 unit=psi
